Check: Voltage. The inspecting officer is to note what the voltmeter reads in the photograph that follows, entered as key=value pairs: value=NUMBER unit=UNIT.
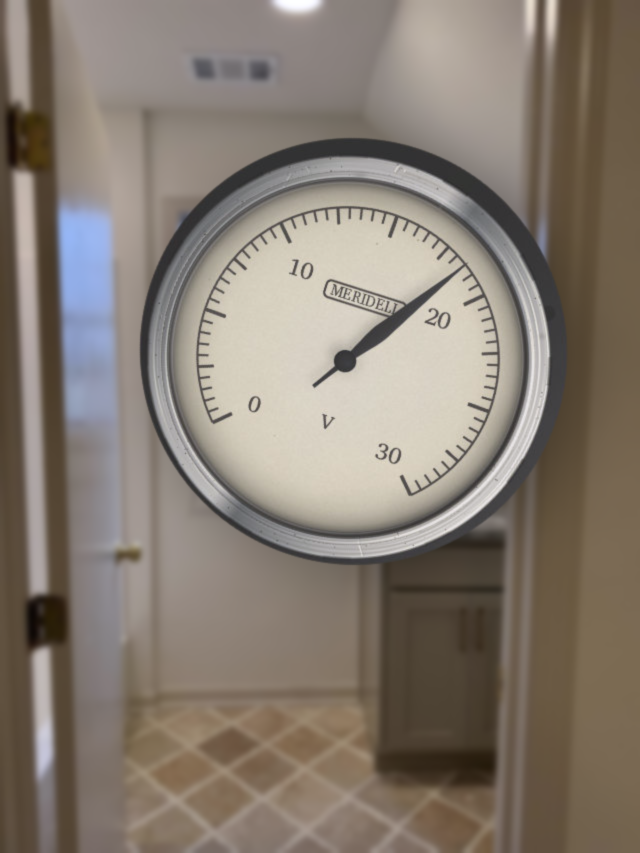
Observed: value=18.5 unit=V
